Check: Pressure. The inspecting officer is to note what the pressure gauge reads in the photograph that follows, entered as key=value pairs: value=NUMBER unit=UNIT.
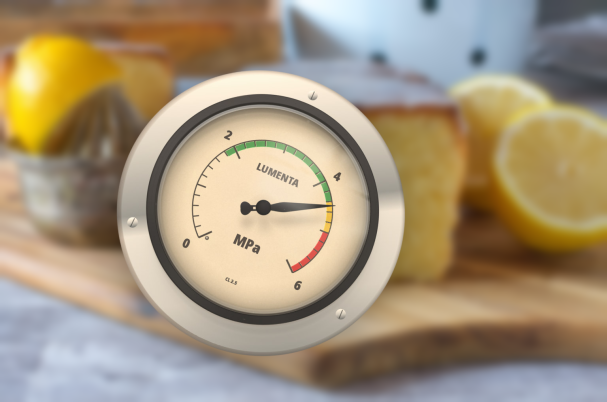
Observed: value=4.5 unit=MPa
